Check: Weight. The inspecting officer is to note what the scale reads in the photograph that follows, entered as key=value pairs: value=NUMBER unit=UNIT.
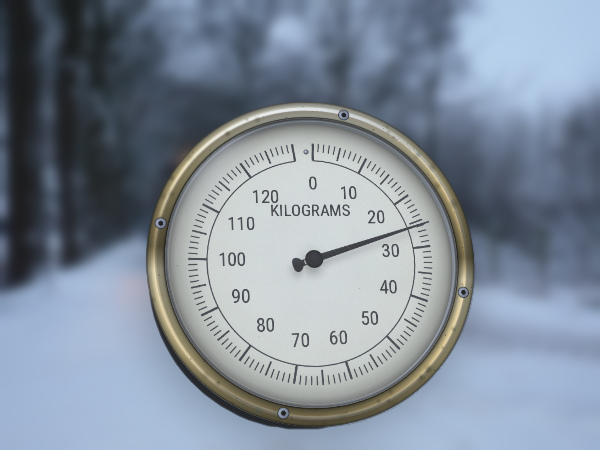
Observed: value=26 unit=kg
